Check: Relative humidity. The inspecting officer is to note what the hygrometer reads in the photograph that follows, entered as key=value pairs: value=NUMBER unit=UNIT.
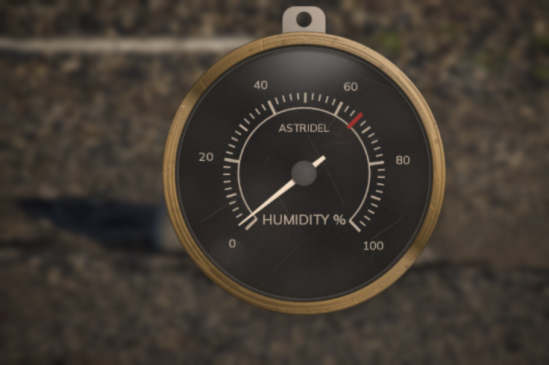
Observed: value=2 unit=%
